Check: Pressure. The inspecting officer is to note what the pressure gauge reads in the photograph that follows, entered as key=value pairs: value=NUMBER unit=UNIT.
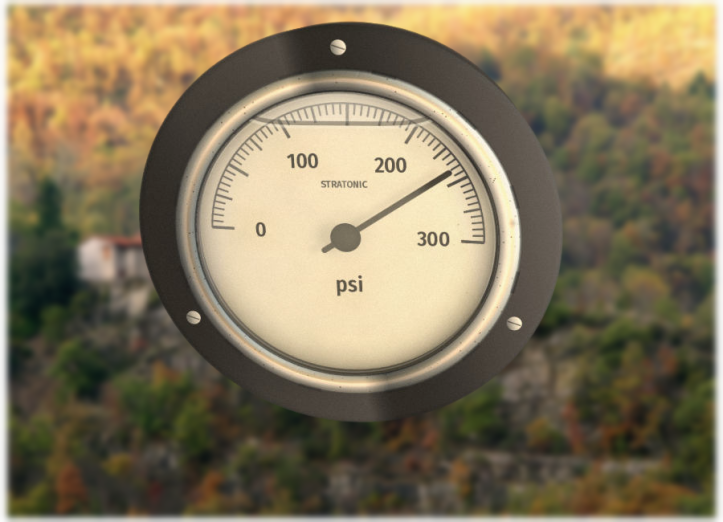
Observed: value=240 unit=psi
